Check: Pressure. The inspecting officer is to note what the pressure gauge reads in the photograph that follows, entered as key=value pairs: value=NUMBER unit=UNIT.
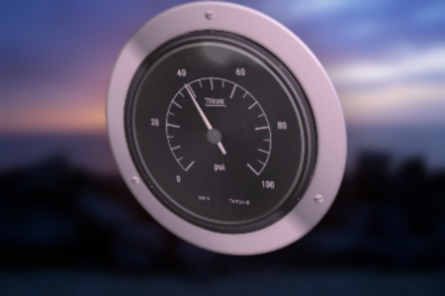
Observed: value=40 unit=psi
